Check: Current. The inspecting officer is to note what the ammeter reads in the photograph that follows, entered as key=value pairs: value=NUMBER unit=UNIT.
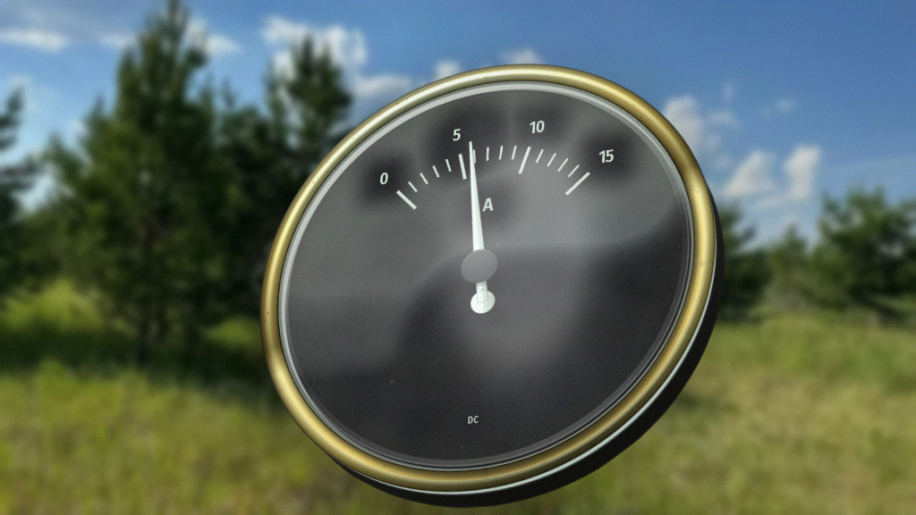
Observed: value=6 unit=A
